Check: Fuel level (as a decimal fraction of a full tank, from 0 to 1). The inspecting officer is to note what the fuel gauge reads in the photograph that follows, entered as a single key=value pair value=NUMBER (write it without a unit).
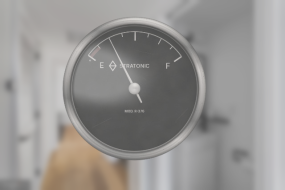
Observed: value=0.25
